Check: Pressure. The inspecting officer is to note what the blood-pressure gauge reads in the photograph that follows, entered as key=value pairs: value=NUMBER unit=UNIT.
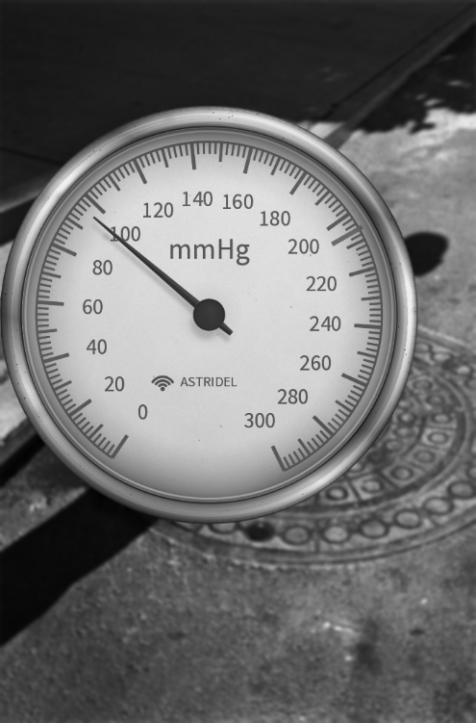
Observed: value=96 unit=mmHg
